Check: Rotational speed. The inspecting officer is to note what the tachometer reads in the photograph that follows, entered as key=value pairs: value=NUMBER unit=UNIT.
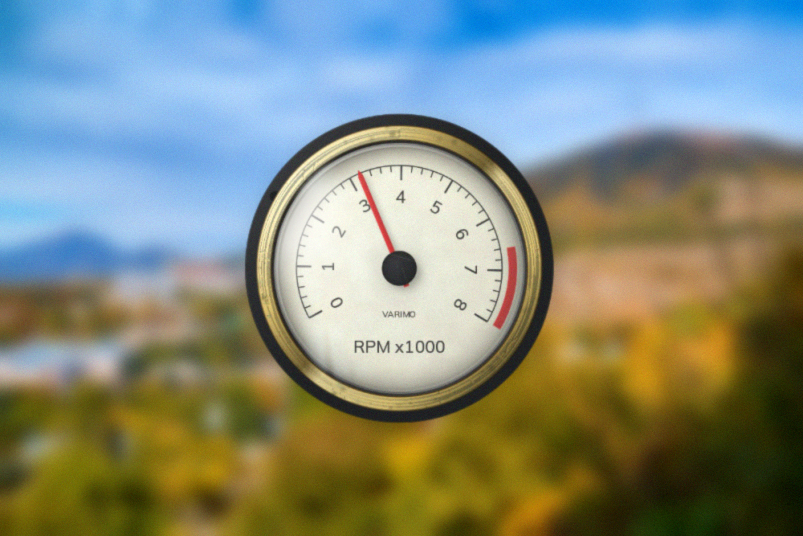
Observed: value=3200 unit=rpm
